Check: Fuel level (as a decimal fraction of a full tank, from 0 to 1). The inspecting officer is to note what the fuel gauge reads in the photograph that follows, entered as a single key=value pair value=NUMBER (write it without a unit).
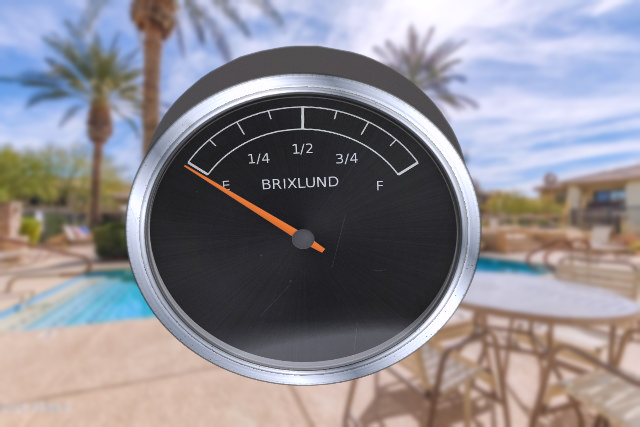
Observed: value=0
